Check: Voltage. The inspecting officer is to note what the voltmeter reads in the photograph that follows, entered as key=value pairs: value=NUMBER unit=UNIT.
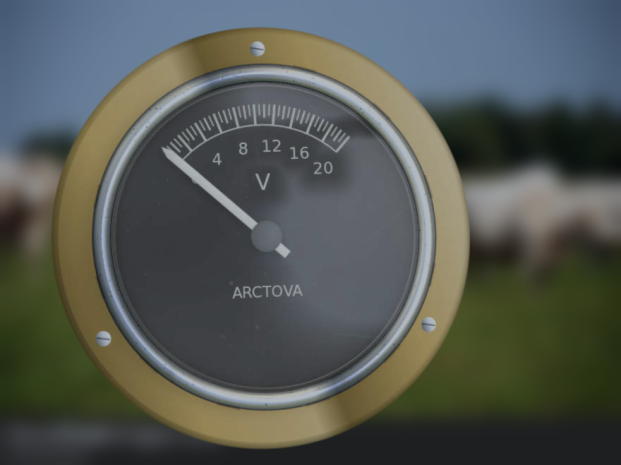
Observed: value=0 unit=V
